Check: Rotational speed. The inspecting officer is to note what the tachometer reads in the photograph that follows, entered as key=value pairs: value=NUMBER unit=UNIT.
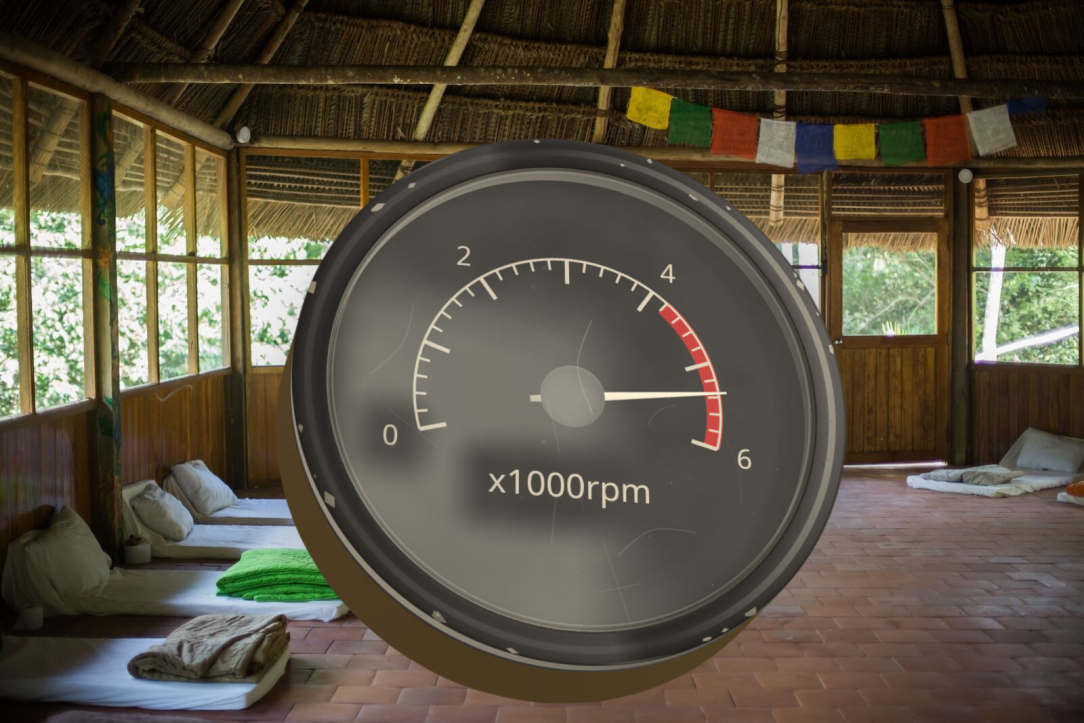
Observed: value=5400 unit=rpm
